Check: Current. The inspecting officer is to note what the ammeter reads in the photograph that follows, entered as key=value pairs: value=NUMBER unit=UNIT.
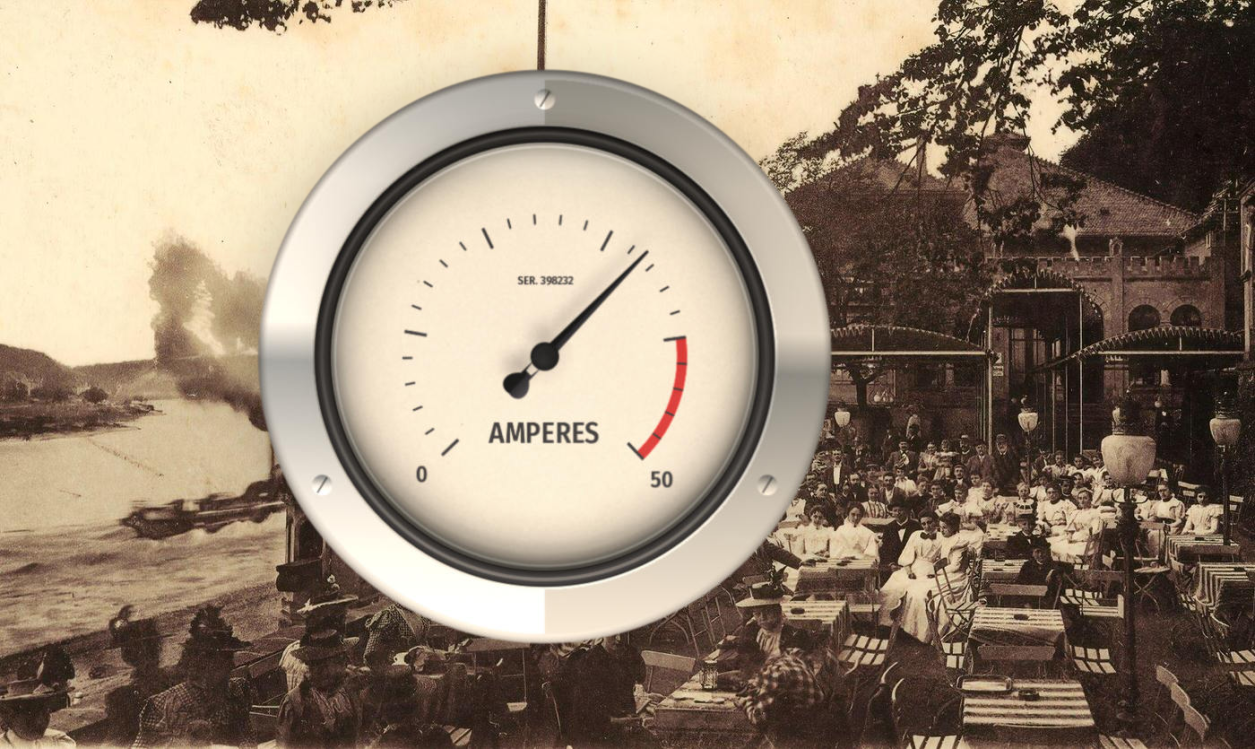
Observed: value=33 unit=A
